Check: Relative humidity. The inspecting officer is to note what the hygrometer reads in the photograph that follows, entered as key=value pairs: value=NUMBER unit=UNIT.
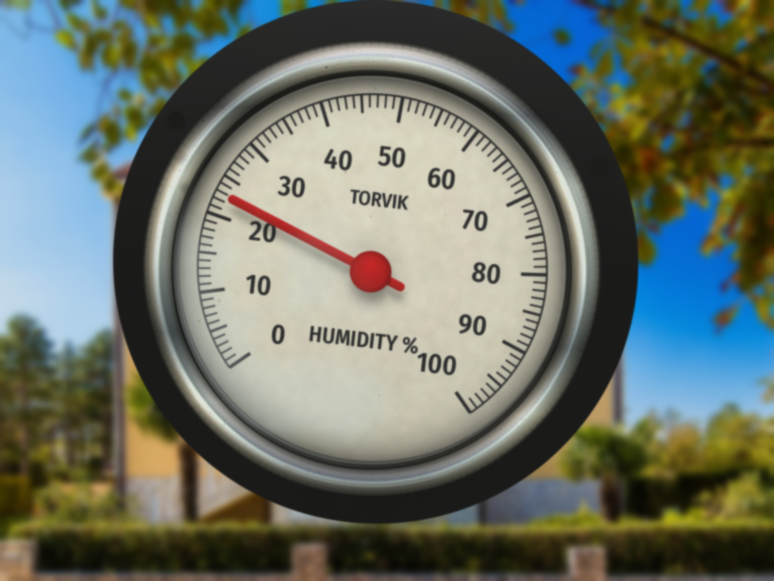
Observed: value=23 unit=%
